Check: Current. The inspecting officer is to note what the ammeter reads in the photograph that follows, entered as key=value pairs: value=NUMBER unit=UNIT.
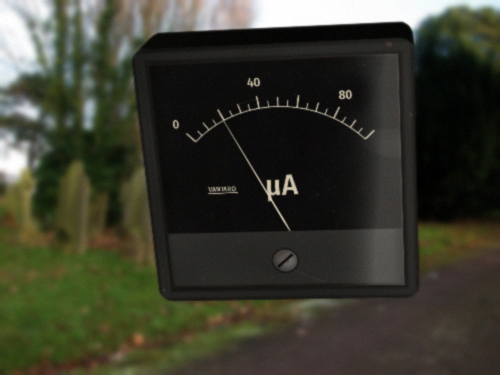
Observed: value=20 unit=µA
